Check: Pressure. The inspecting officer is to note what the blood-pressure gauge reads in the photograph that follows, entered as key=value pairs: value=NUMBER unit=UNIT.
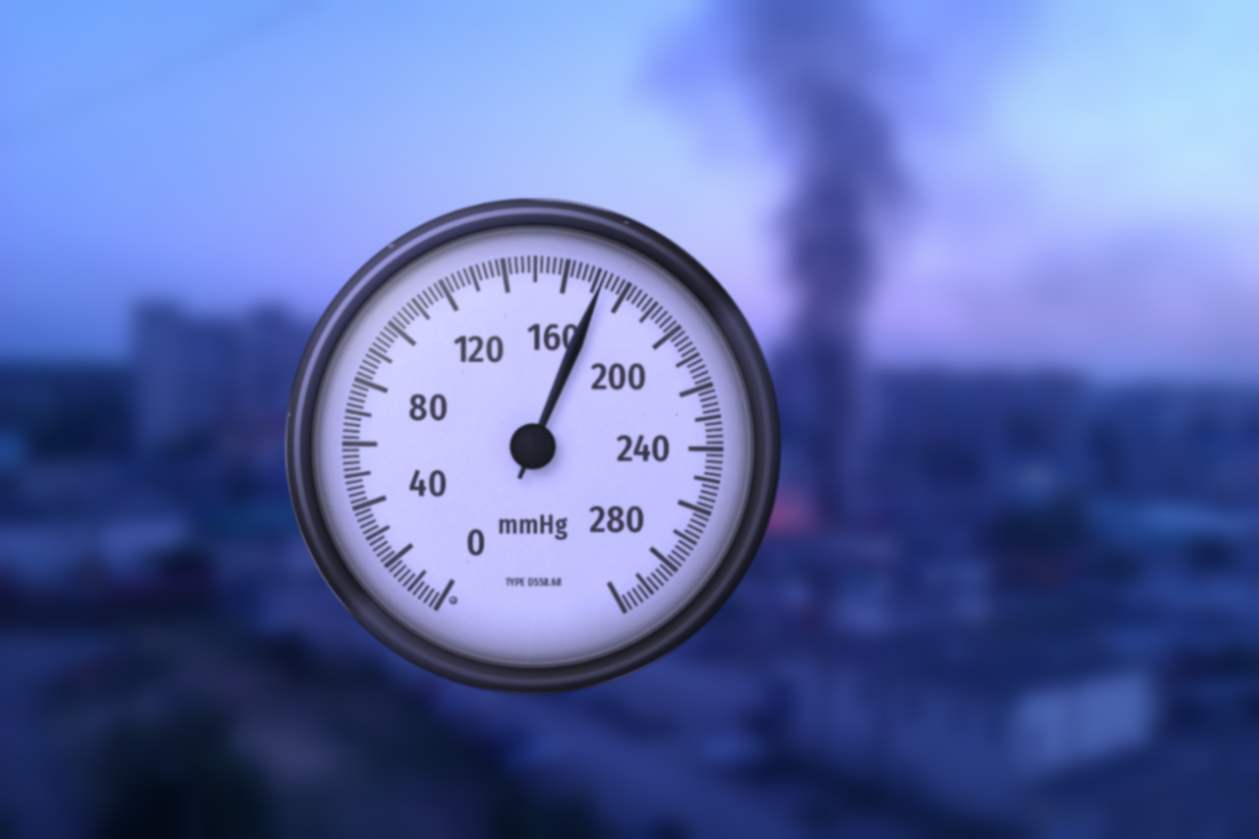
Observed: value=172 unit=mmHg
